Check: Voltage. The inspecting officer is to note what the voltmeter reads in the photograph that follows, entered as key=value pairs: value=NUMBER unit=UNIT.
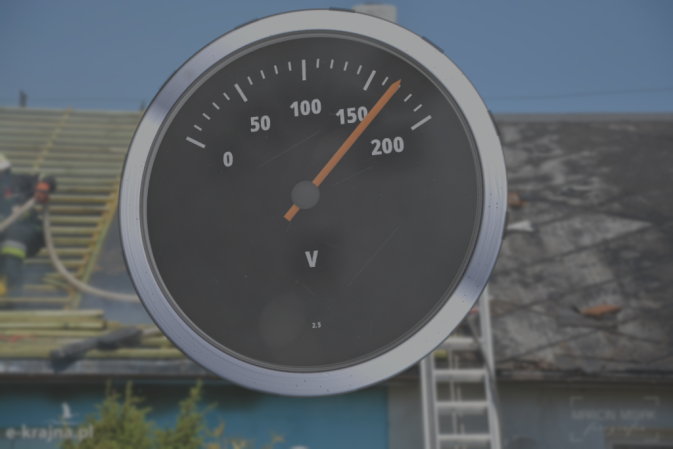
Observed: value=170 unit=V
